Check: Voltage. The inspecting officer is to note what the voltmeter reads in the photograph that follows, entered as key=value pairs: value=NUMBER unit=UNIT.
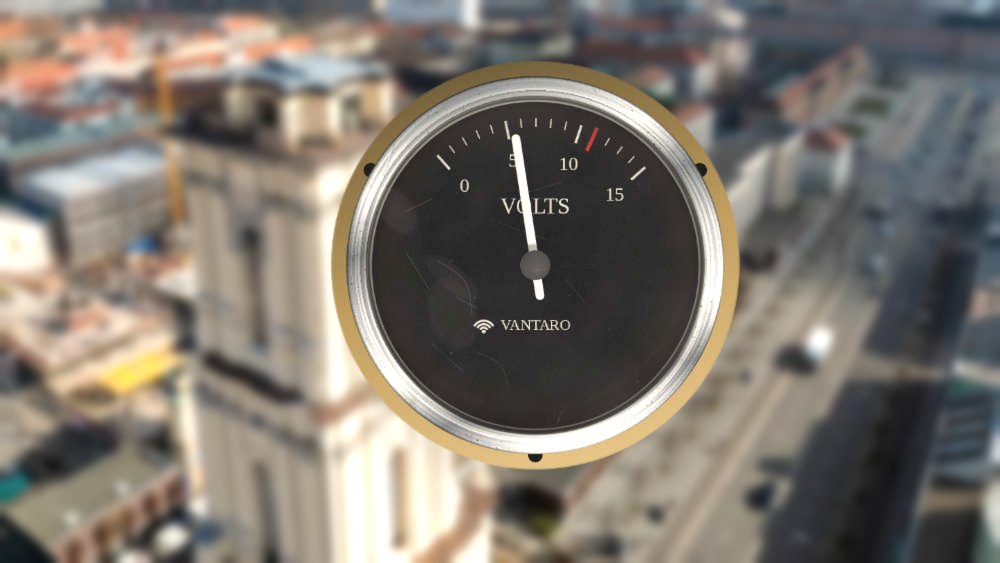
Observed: value=5.5 unit=V
